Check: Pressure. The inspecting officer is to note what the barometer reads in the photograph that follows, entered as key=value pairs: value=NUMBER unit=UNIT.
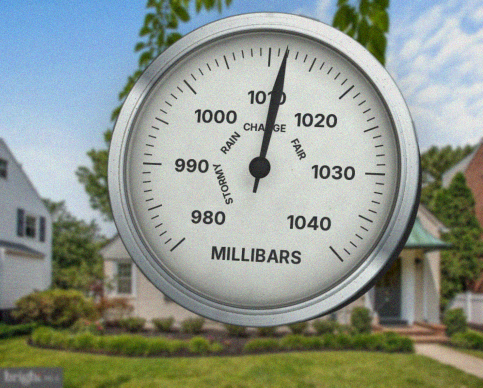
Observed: value=1012 unit=mbar
